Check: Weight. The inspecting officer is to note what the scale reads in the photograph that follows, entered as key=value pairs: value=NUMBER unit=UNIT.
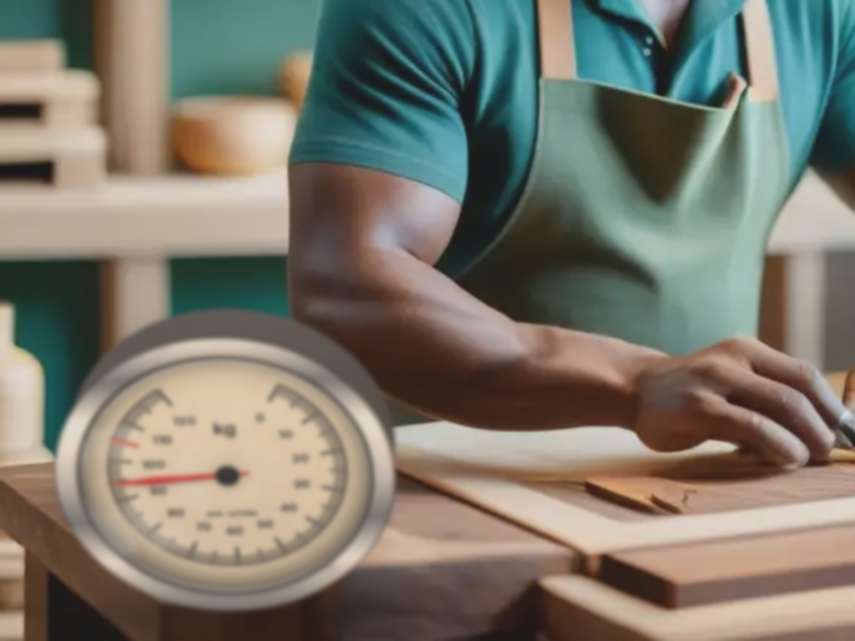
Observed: value=95 unit=kg
